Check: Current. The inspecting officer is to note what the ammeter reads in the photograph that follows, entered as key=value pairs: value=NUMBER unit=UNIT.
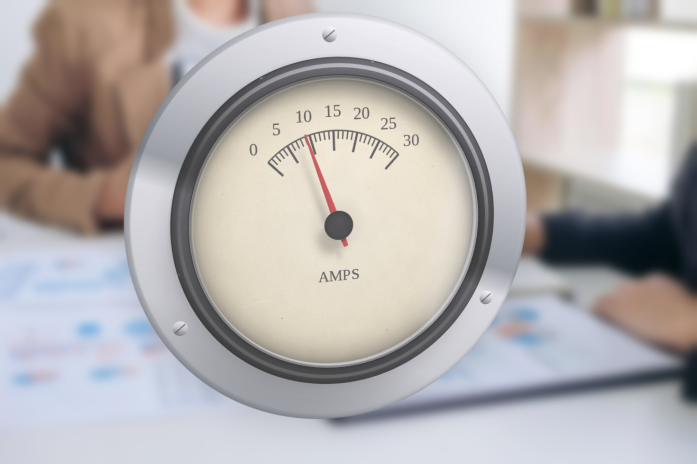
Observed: value=9 unit=A
